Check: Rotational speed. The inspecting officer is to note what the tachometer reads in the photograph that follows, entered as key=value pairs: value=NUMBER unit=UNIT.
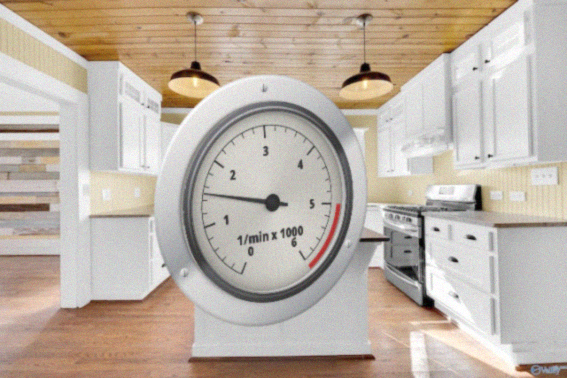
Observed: value=1500 unit=rpm
